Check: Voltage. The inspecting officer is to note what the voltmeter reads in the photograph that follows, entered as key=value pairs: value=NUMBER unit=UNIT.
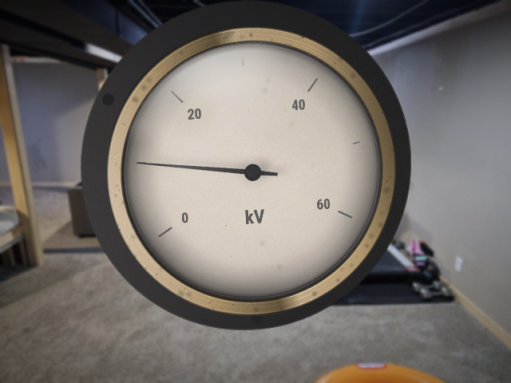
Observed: value=10 unit=kV
